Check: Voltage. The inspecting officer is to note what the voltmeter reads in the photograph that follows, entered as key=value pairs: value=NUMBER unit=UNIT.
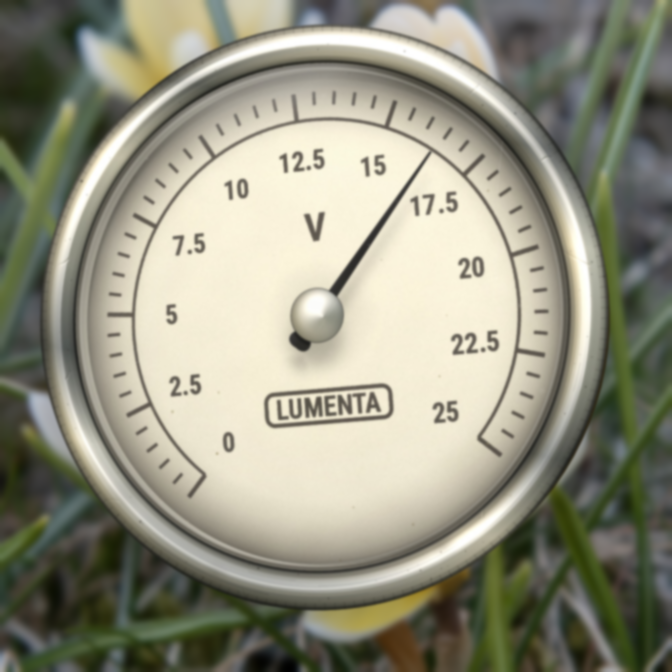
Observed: value=16.5 unit=V
